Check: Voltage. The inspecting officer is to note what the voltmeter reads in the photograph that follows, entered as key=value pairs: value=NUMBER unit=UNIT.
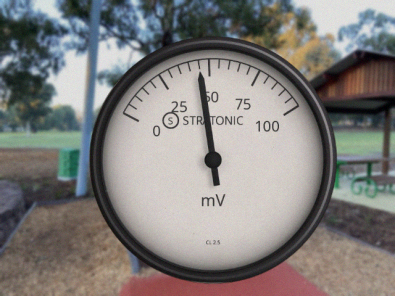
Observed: value=45 unit=mV
